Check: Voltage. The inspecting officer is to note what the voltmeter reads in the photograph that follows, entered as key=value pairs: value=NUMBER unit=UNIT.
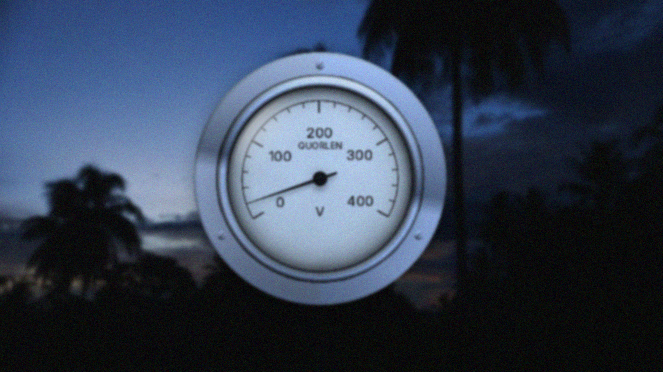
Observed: value=20 unit=V
